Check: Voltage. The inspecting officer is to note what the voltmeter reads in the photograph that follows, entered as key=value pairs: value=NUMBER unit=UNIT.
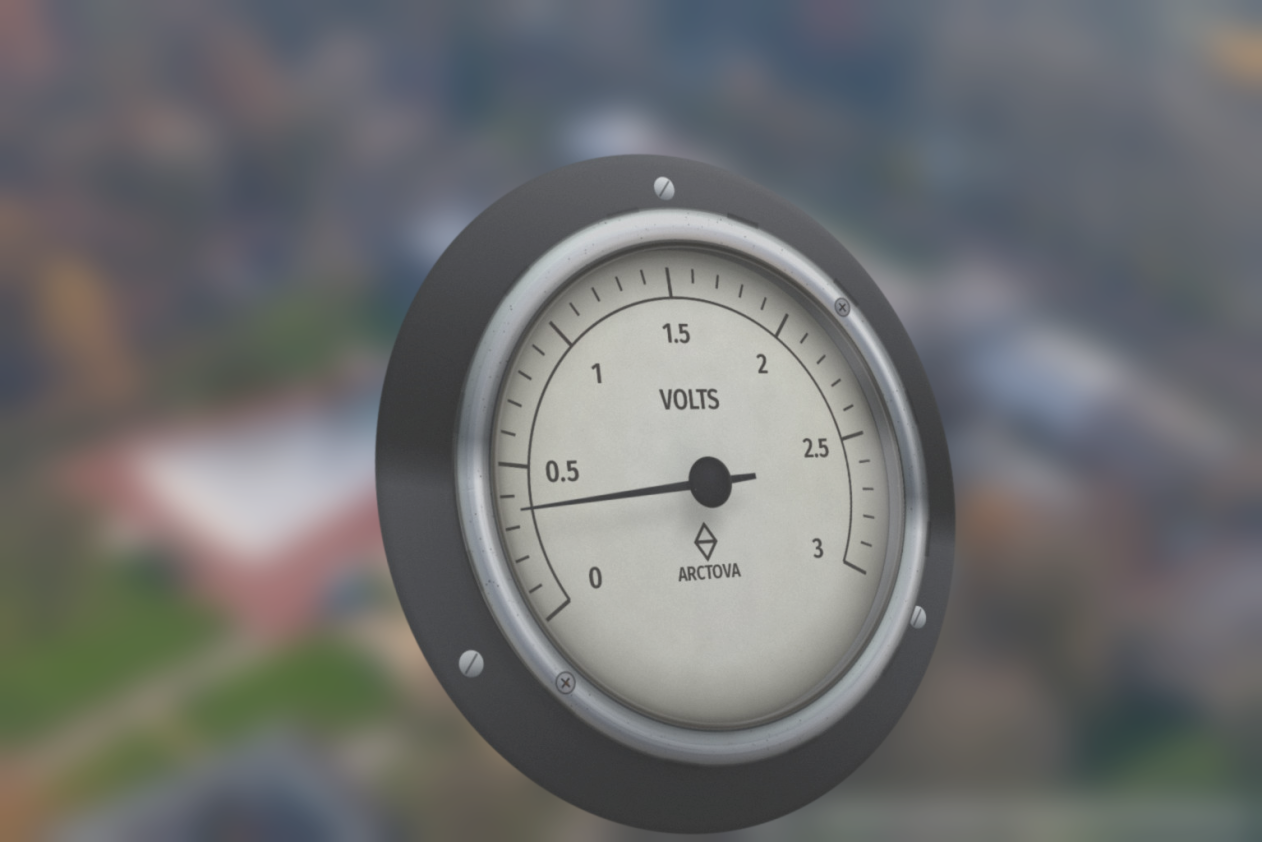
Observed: value=0.35 unit=V
